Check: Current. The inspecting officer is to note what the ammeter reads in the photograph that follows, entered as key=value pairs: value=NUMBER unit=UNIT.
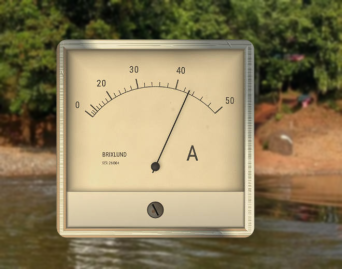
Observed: value=43 unit=A
